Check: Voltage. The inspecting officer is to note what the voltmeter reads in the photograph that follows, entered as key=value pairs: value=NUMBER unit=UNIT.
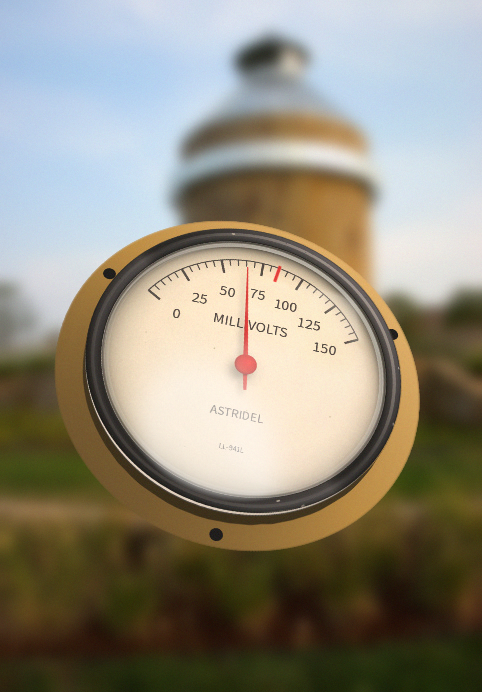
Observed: value=65 unit=mV
